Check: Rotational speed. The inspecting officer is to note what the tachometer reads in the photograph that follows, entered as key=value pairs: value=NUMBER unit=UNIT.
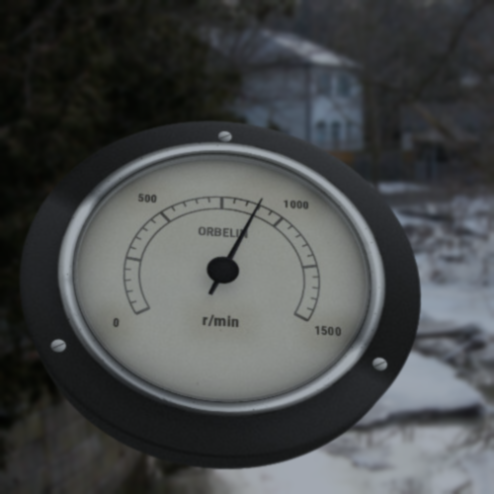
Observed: value=900 unit=rpm
